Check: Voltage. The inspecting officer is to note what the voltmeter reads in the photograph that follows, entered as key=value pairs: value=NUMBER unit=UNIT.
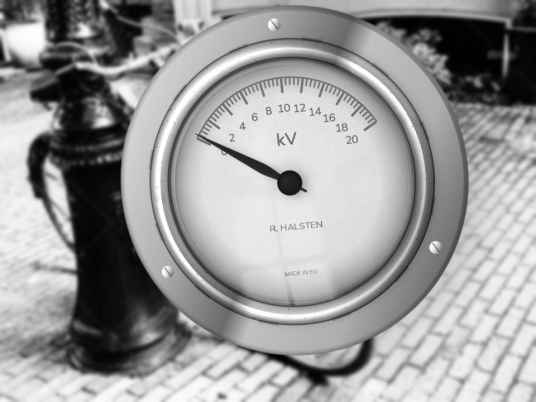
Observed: value=0.4 unit=kV
